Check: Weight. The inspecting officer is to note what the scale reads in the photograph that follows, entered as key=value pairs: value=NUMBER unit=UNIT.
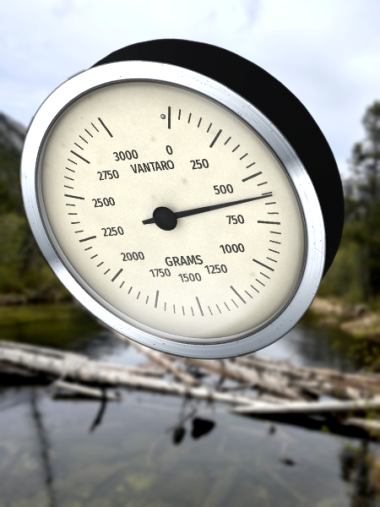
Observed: value=600 unit=g
